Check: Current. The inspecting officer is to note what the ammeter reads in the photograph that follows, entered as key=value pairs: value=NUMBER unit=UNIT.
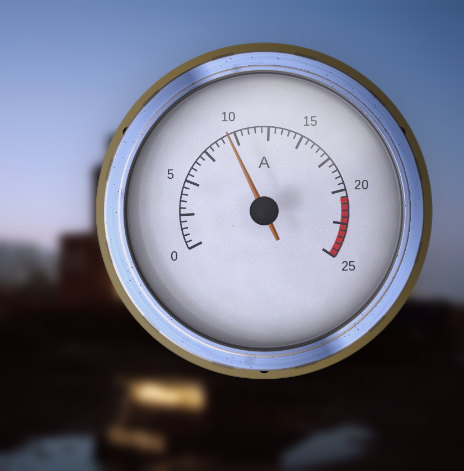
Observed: value=9.5 unit=A
